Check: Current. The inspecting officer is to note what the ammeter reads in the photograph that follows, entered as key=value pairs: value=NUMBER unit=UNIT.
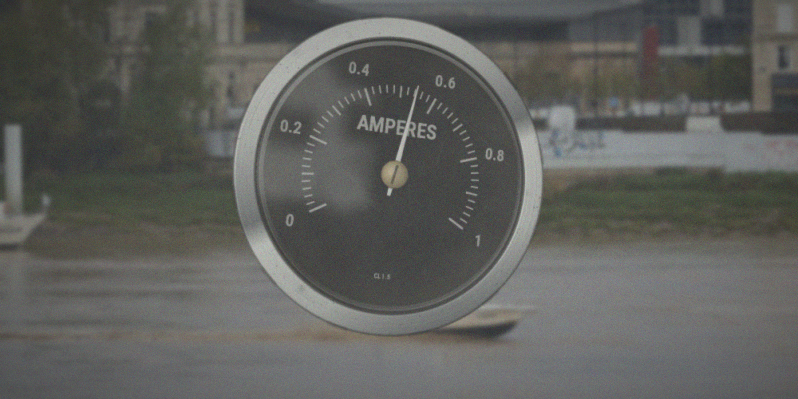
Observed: value=0.54 unit=A
